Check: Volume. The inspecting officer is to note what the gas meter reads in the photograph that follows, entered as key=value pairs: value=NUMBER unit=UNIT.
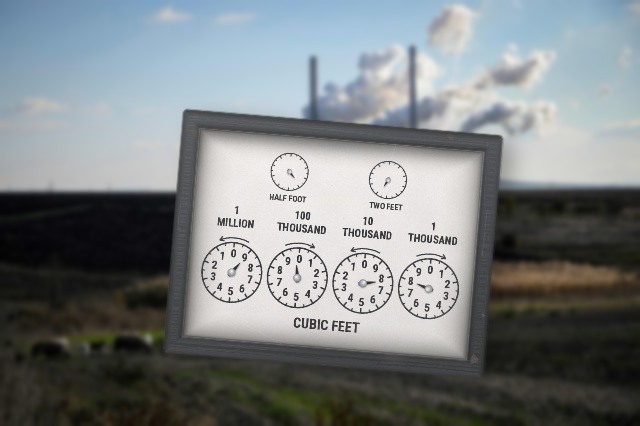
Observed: value=897800 unit=ft³
